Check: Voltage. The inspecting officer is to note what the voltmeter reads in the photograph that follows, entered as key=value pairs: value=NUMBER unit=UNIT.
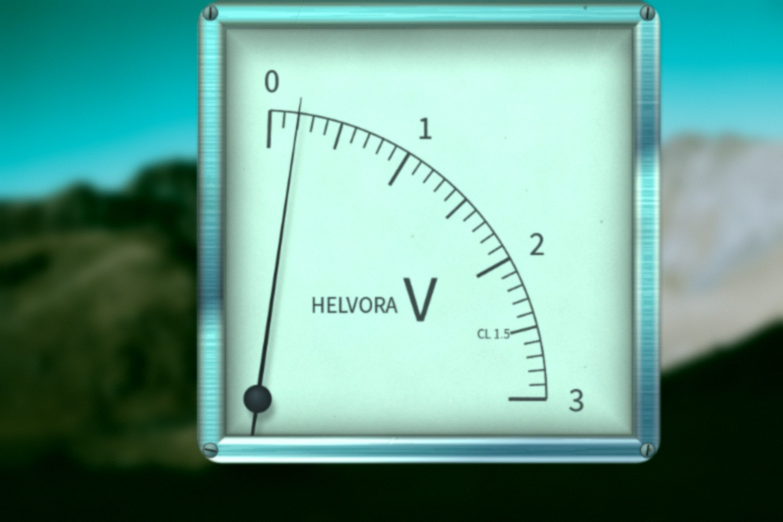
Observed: value=0.2 unit=V
